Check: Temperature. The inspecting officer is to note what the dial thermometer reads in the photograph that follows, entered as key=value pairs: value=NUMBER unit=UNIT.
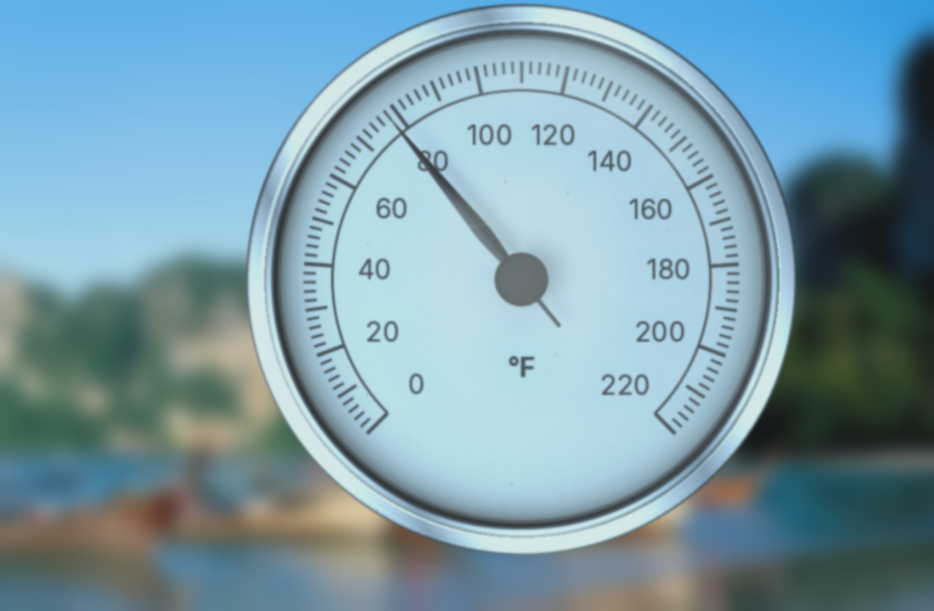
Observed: value=78 unit=°F
